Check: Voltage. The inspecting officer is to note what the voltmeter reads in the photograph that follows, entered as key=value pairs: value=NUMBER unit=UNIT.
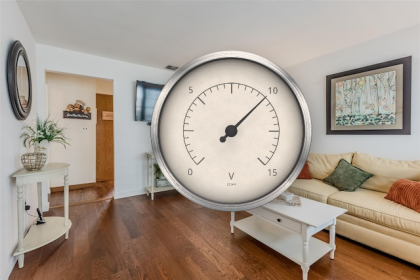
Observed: value=10 unit=V
